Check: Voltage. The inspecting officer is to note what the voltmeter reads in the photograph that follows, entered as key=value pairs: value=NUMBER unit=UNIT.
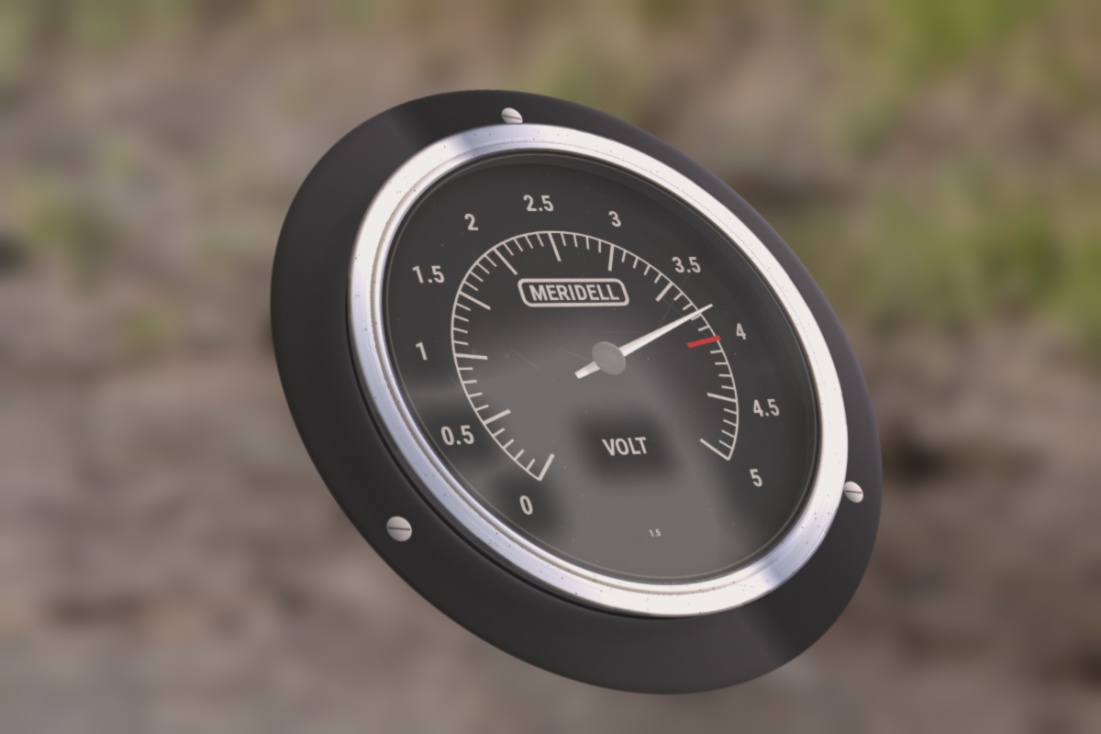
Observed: value=3.8 unit=V
